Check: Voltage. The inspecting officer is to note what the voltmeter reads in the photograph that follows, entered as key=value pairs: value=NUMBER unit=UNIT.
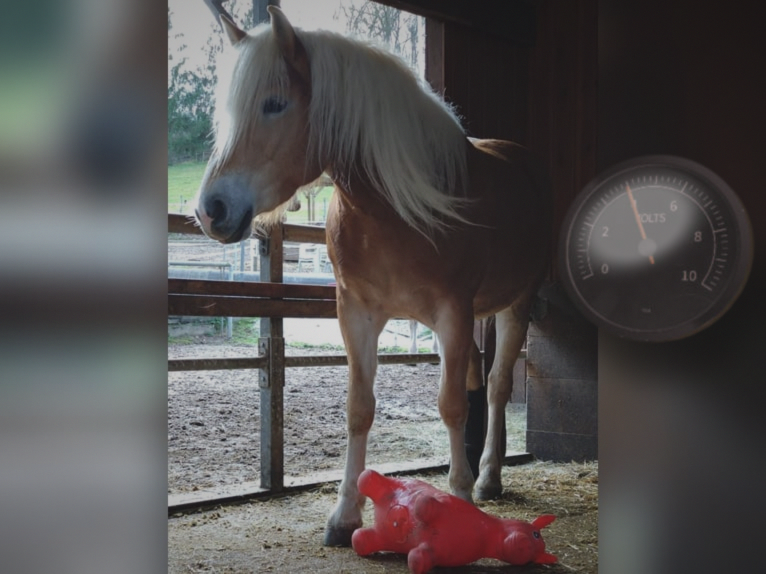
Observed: value=4 unit=V
